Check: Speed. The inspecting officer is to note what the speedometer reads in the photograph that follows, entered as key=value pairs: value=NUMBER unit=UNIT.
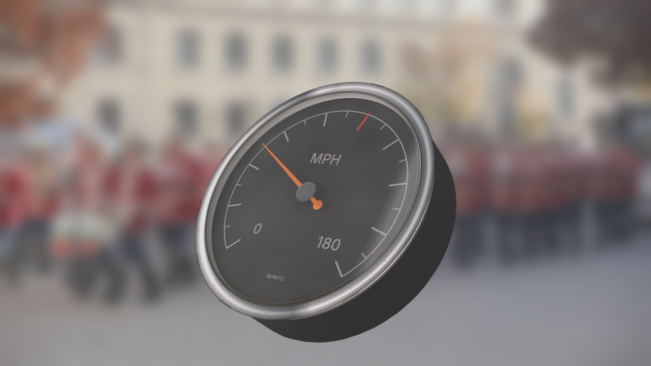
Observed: value=50 unit=mph
